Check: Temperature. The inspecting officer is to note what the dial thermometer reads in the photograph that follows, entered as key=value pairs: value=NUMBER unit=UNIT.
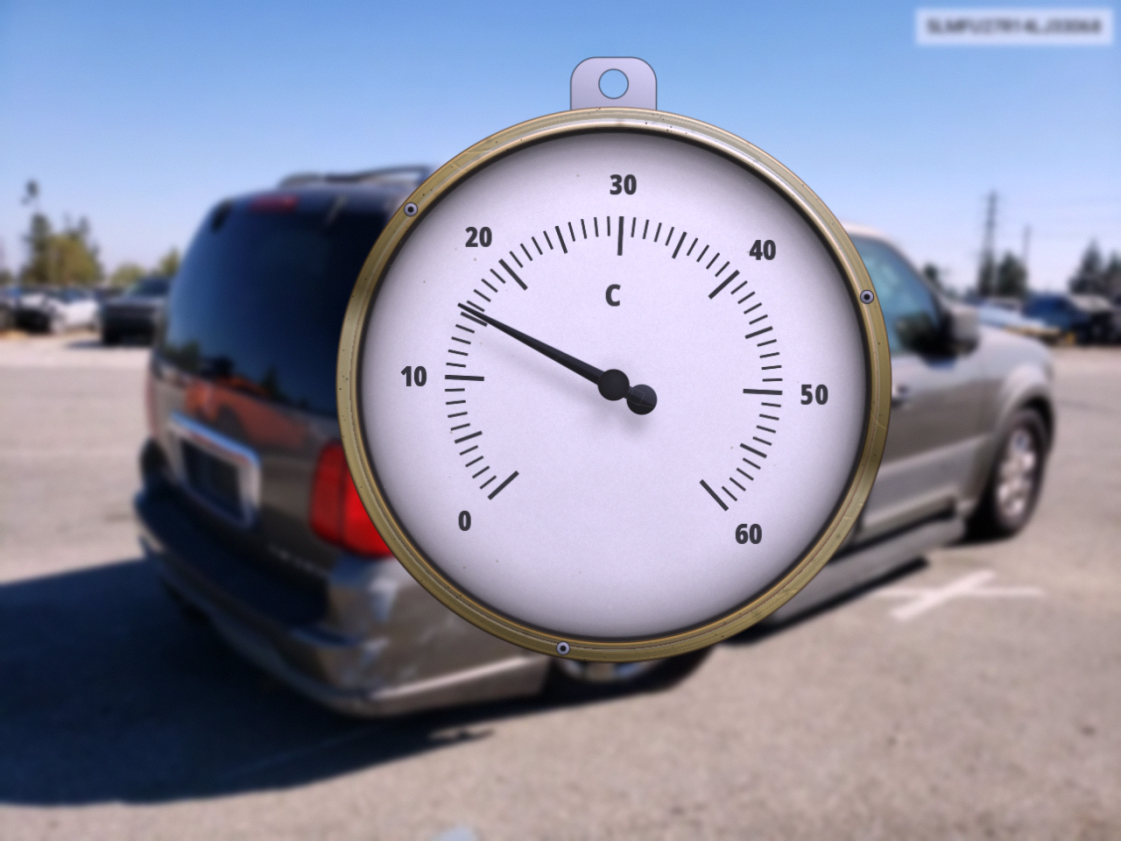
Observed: value=15.5 unit=°C
